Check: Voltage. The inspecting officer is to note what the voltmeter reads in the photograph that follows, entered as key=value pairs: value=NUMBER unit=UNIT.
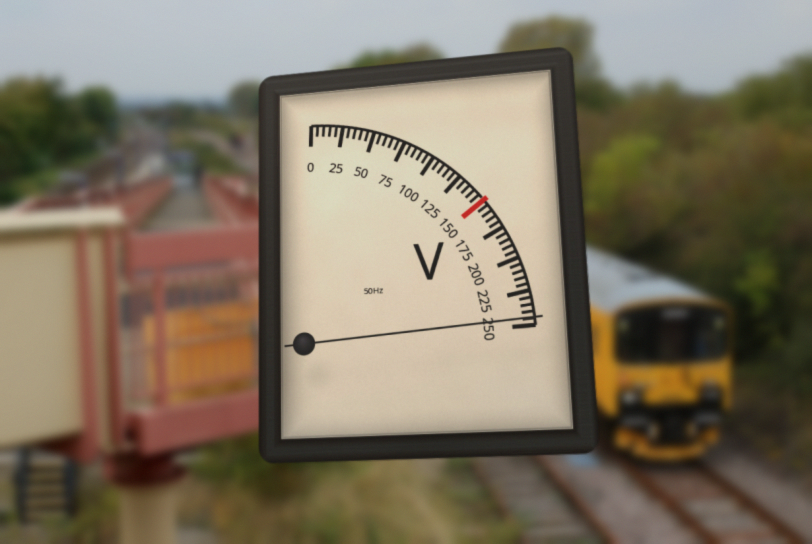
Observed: value=245 unit=V
